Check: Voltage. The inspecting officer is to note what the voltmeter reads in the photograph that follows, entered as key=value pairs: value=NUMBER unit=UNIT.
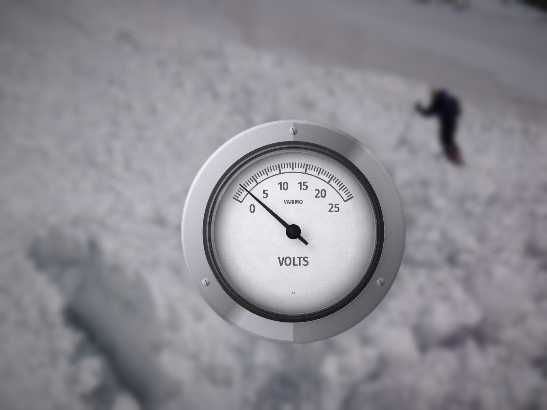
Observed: value=2.5 unit=V
